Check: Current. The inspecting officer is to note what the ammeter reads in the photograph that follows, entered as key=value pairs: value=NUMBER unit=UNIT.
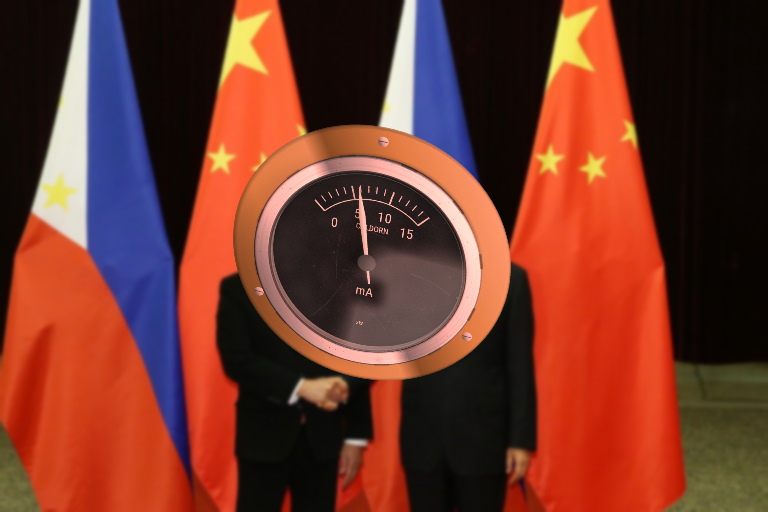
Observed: value=6 unit=mA
